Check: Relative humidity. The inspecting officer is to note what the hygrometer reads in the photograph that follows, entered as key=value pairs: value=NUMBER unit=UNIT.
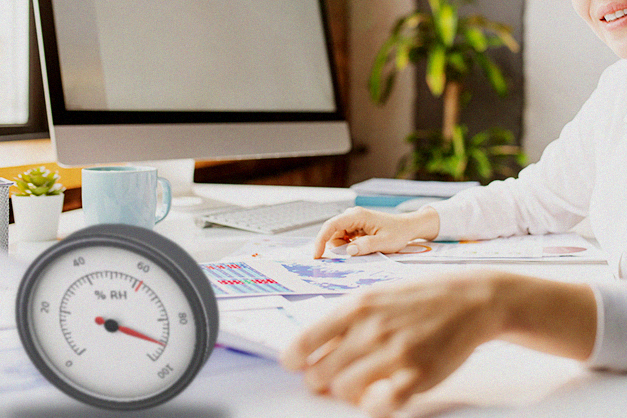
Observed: value=90 unit=%
